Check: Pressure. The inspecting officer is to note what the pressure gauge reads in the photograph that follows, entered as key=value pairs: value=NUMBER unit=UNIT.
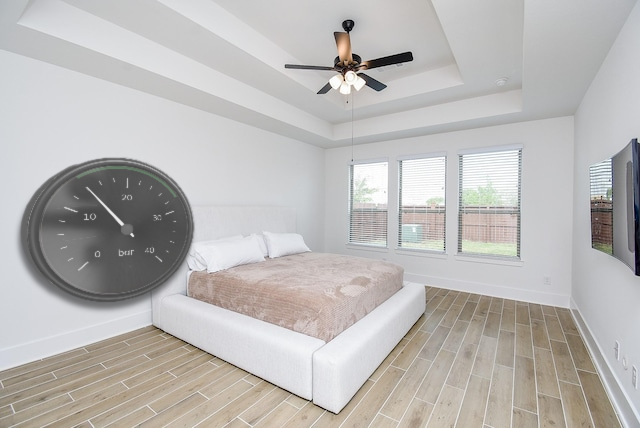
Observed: value=14 unit=bar
